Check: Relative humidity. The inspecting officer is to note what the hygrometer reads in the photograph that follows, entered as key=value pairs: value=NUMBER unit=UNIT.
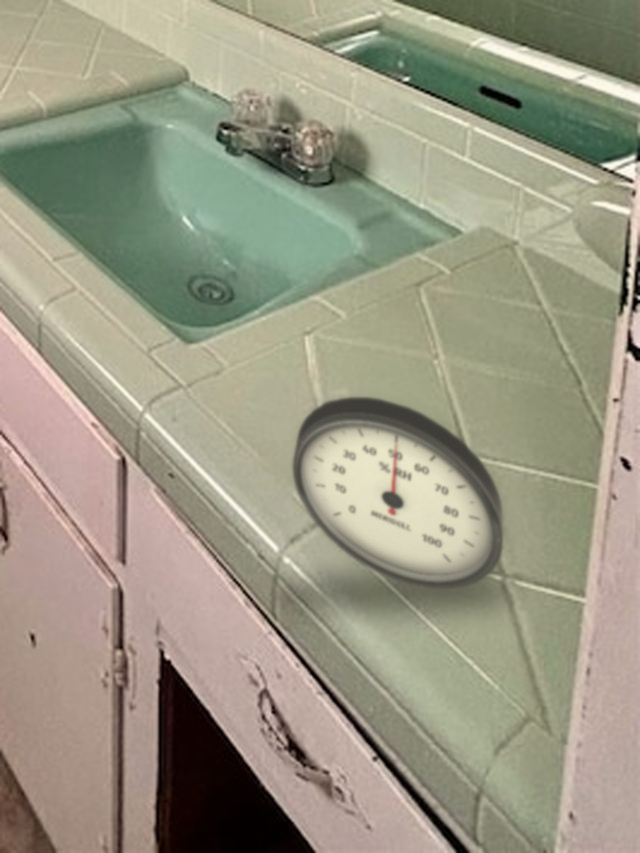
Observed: value=50 unit=%
